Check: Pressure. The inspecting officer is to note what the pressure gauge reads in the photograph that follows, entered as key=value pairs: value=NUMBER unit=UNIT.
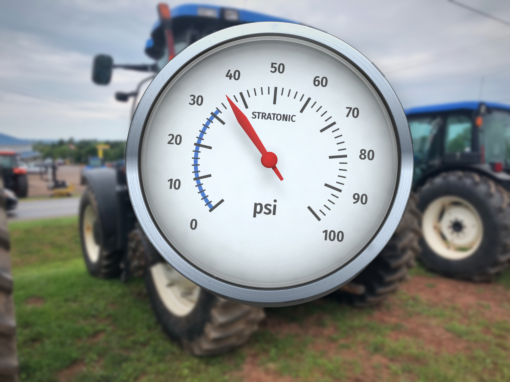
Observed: value=36 unit=psi
